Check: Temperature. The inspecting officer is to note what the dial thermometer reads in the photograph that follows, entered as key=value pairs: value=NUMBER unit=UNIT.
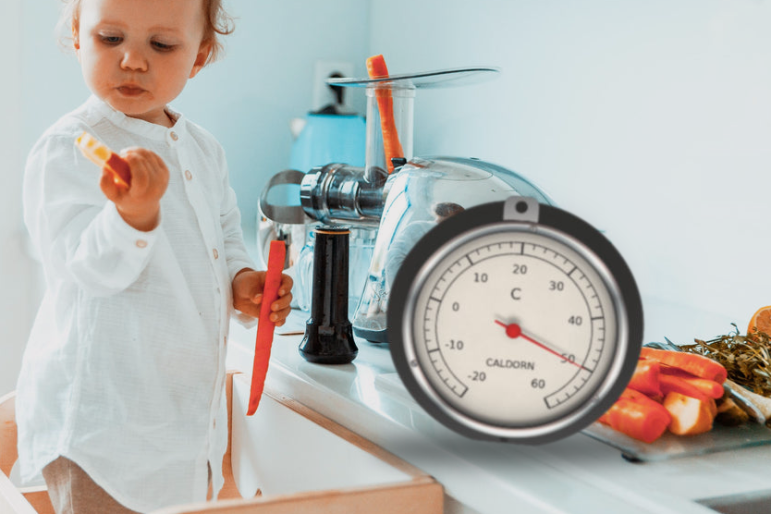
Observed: value=50 unit=°C
